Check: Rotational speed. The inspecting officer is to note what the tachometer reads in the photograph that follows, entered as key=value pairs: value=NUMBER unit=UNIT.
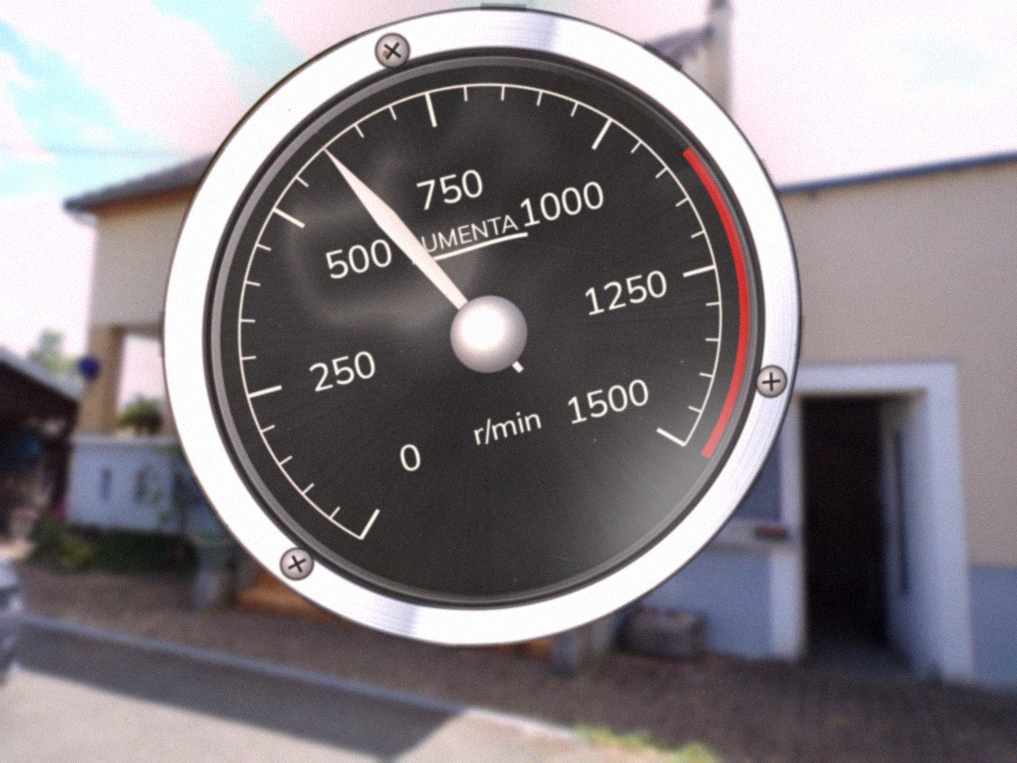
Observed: value=600 unit=rpm
